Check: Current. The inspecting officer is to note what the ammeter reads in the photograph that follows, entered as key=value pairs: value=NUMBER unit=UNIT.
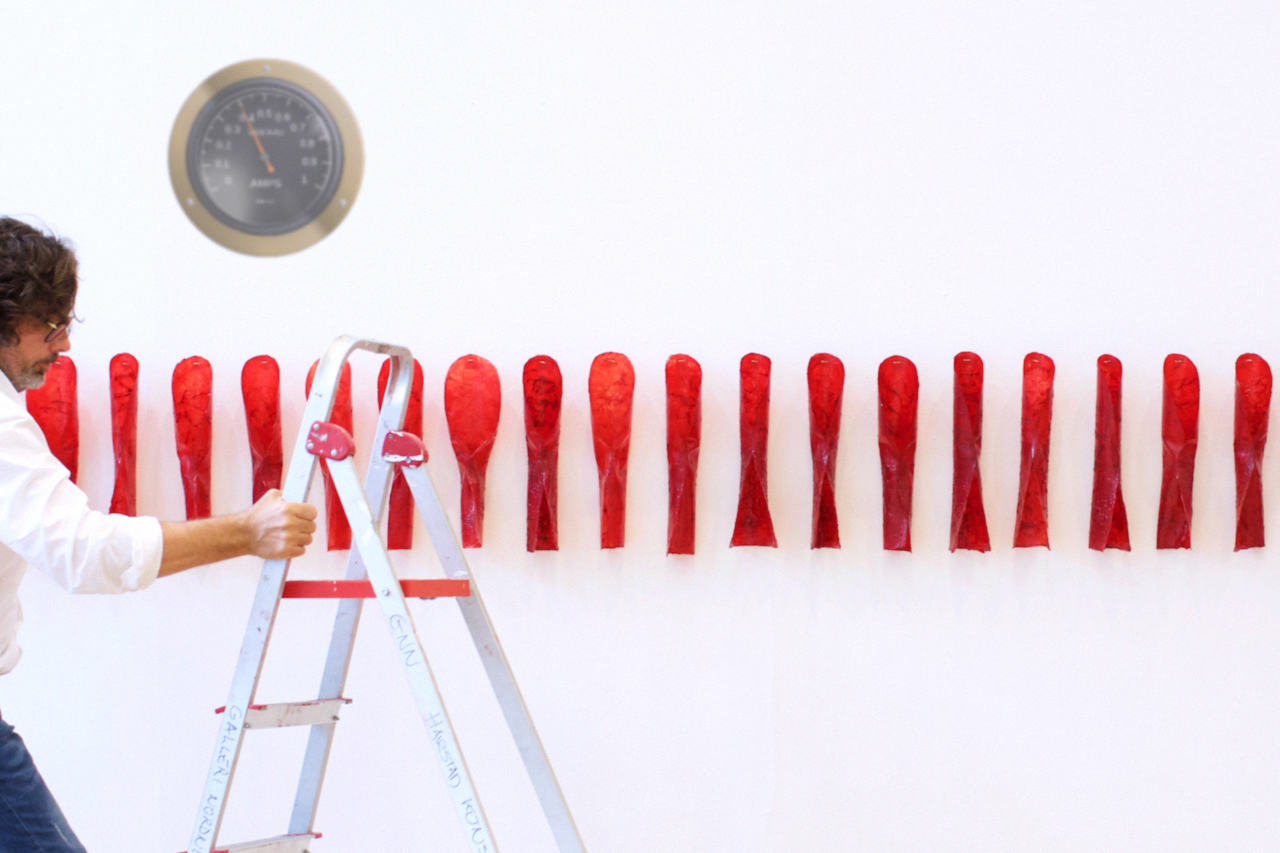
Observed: value=0.4 unit=A
